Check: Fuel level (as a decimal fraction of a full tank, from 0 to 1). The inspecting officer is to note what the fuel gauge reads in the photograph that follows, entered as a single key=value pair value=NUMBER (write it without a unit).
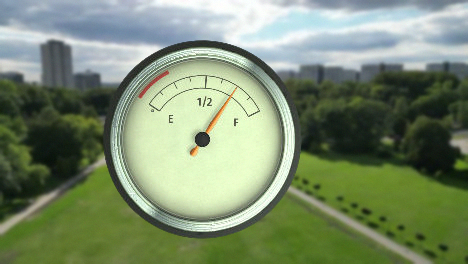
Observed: value=0.75
